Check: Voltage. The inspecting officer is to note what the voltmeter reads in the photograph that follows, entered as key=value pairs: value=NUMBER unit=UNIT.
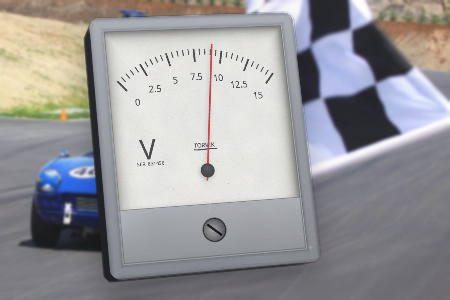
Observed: value=9 unit=V
